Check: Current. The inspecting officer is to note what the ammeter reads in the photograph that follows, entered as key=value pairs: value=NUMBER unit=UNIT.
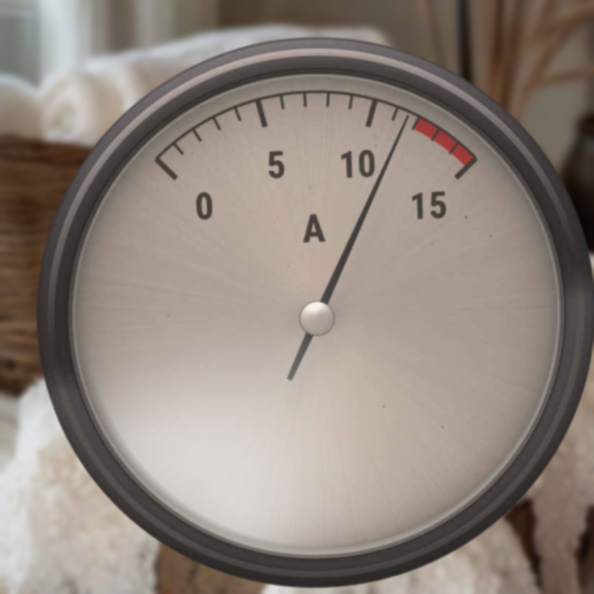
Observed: value=11.5 unit=A
